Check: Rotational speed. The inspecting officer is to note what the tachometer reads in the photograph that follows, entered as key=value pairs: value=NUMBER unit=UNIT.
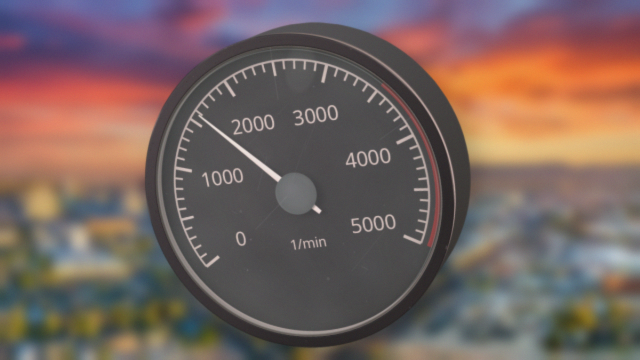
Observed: value=1600 unit=rpm
